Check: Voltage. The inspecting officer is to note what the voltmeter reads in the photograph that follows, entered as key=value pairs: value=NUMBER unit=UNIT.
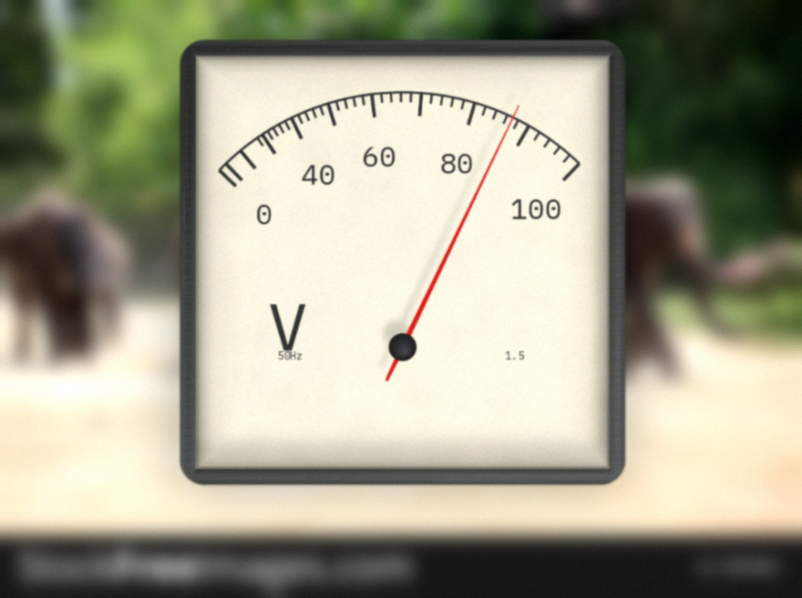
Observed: value=87 unit=V
